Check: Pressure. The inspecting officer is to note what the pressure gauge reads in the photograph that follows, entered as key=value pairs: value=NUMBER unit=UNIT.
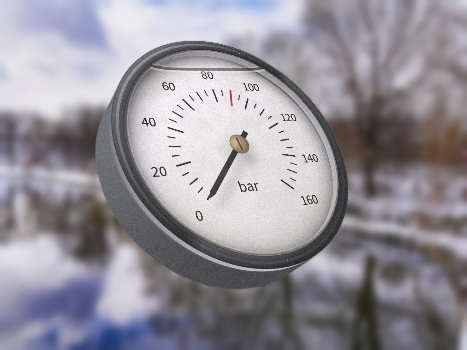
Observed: value=0 unit=bar
